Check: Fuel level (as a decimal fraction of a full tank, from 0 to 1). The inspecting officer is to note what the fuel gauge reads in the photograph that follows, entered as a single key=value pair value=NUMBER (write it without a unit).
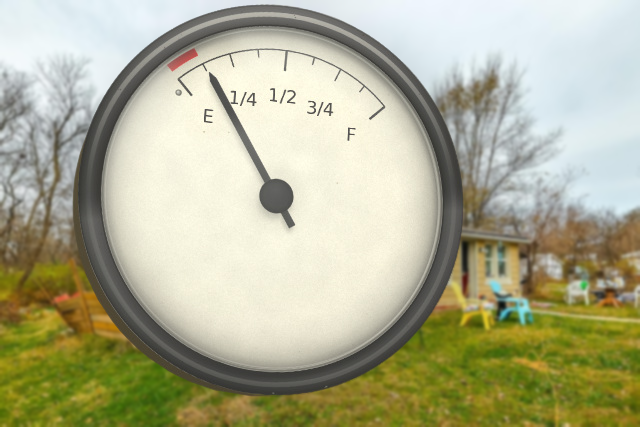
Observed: value=0.125
